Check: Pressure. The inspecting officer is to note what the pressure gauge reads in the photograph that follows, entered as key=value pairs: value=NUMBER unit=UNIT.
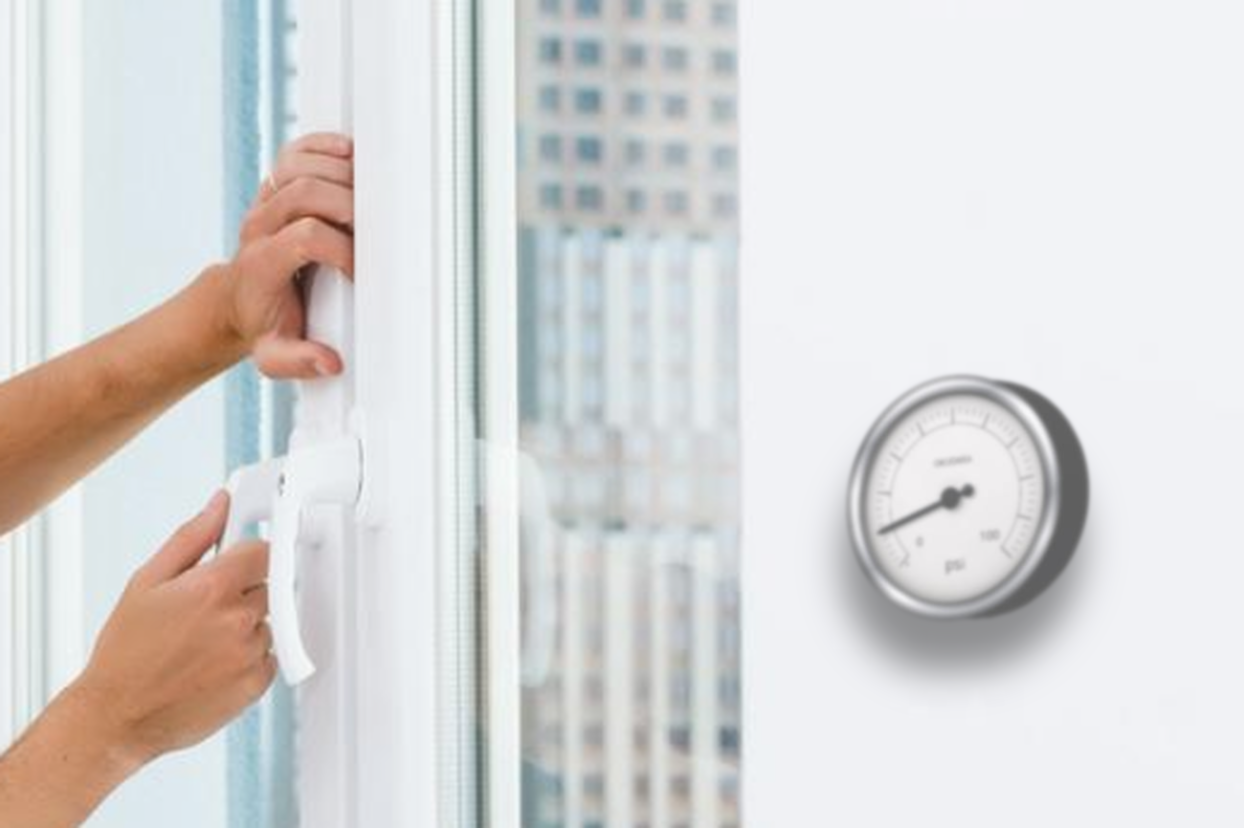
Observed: value=10 unit=psi
